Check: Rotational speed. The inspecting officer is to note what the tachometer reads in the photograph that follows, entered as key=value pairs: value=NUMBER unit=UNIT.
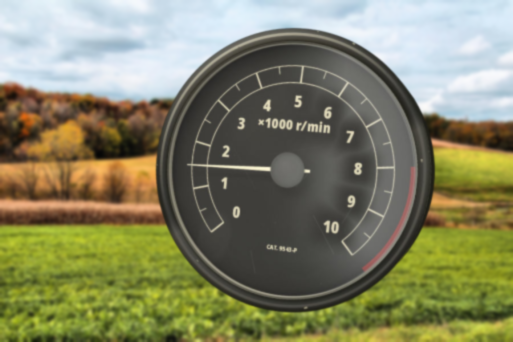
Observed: value=1500 unit=rpm
